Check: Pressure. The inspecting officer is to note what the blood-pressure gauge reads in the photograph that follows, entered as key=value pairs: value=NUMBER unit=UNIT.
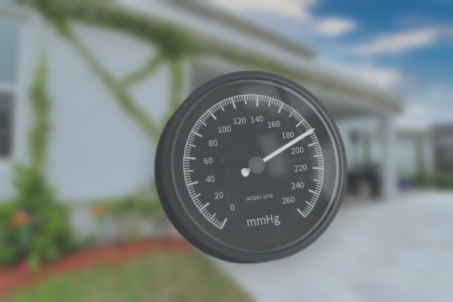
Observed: value=190 unit=mmHg
